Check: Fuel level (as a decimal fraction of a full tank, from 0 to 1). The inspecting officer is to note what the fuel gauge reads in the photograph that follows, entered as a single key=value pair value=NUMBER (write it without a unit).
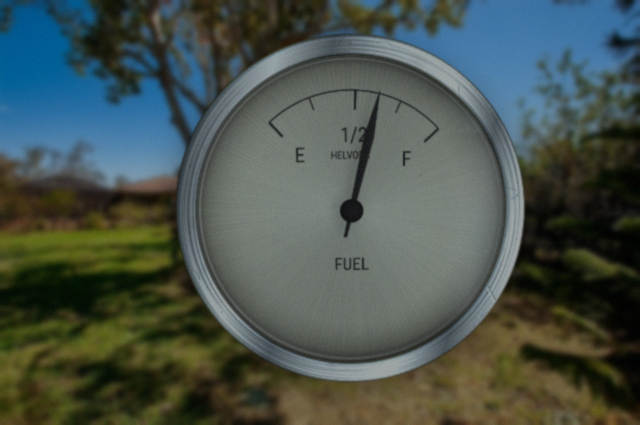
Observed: value=0.625
